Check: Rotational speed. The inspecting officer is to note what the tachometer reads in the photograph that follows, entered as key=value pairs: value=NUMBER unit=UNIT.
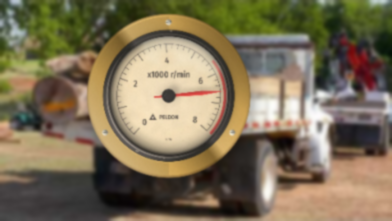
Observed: value=6600 unit=rpm
